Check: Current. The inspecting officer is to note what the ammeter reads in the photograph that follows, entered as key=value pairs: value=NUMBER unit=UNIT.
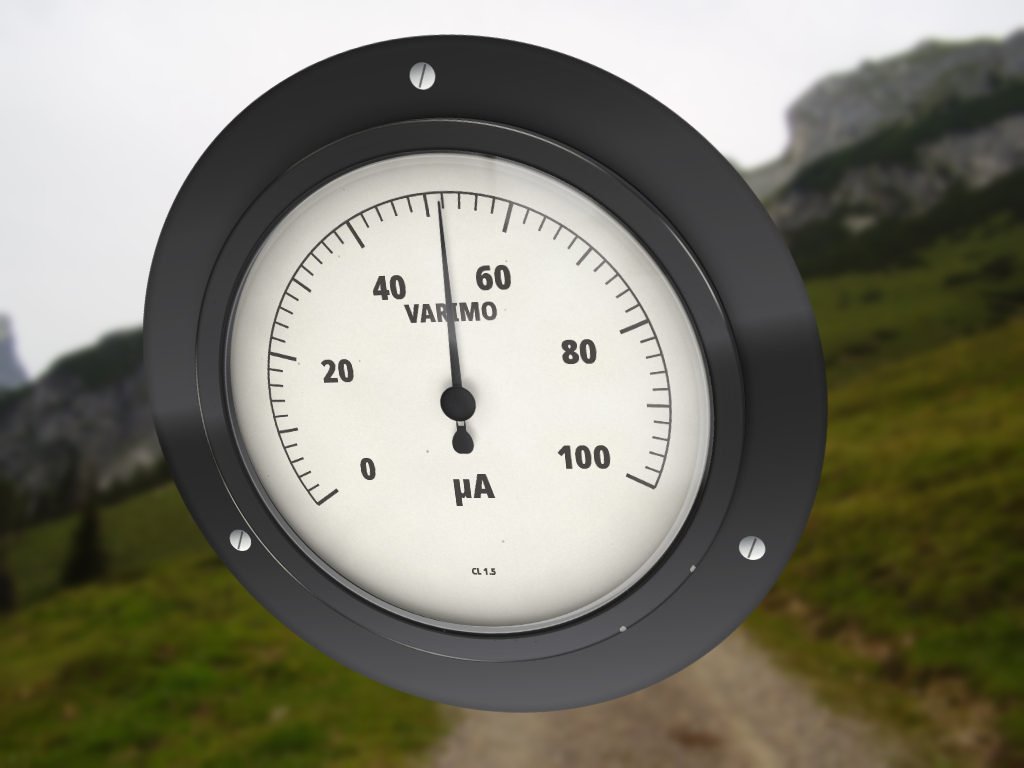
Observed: value=52 unit=µA
